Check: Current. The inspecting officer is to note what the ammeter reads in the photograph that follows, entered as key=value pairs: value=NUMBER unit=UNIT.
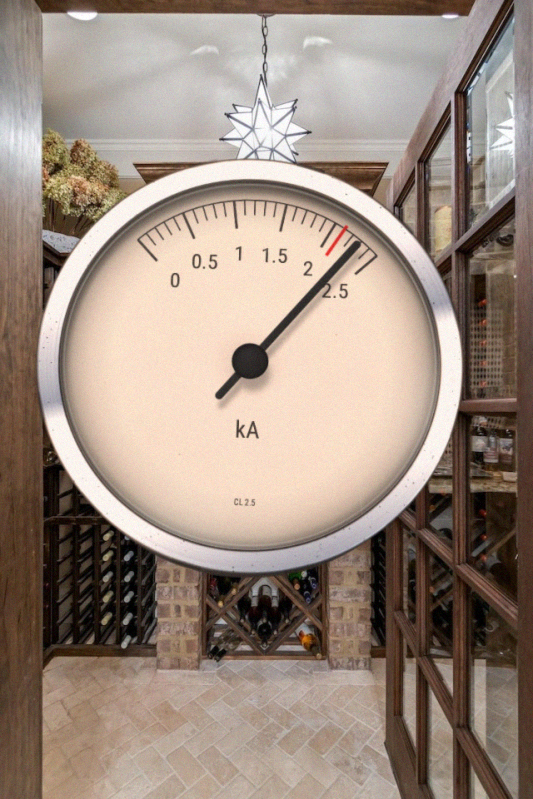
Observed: value=2.3 unit=kA
